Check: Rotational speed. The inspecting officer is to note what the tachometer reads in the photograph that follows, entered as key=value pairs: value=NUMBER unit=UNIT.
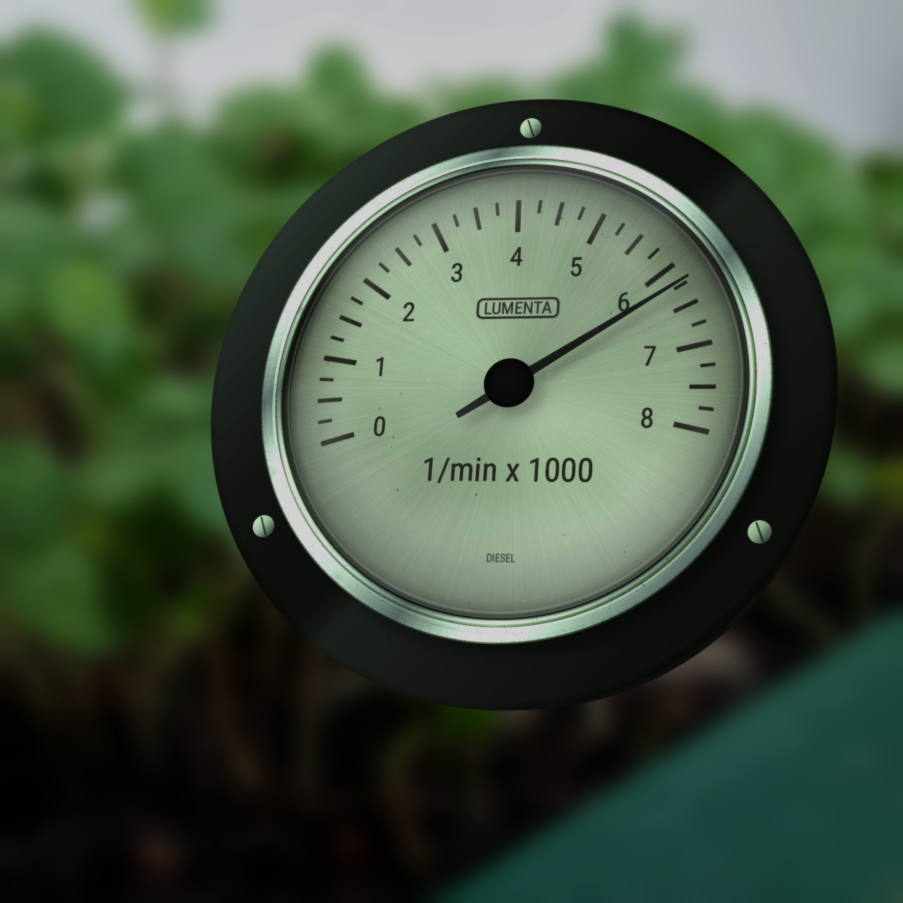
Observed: value=6250 unit=rpm
